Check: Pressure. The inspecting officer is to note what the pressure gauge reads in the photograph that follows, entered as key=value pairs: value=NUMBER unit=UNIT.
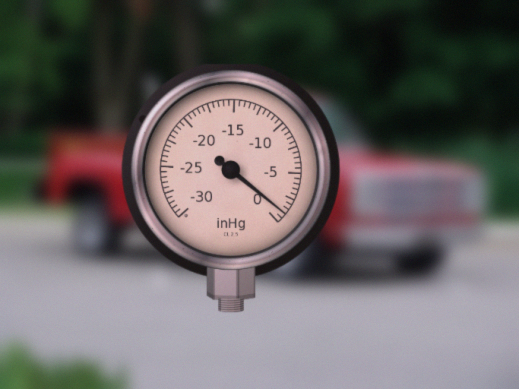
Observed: value=-1 unit=inHg
